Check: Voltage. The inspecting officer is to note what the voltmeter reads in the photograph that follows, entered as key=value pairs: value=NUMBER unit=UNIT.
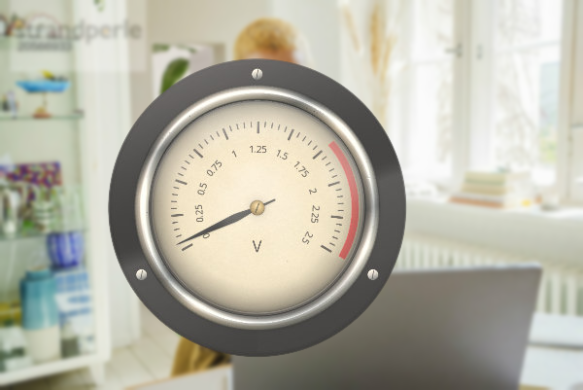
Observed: value=0.05 unit=V
